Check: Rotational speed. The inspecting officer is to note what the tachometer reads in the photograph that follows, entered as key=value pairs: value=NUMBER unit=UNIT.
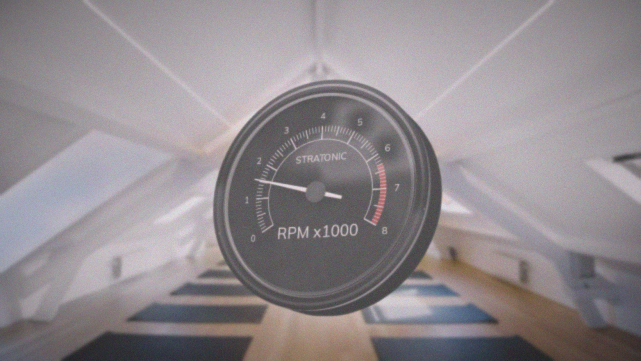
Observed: value=1500 unit=rpm
